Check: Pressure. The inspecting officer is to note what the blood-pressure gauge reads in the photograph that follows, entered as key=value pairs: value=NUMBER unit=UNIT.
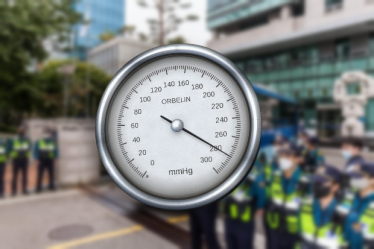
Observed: value=280 unit=mmHg
